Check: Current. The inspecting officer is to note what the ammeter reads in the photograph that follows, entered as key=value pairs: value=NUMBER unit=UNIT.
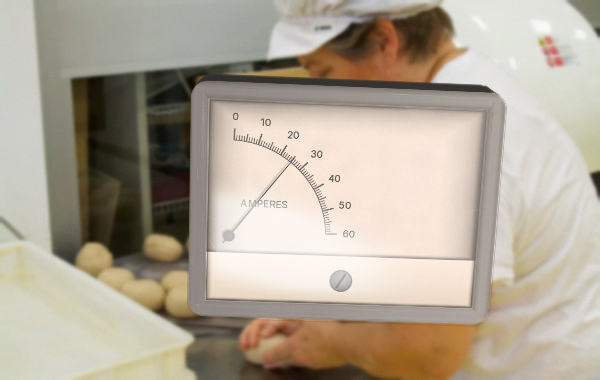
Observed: value=25 unit=A
